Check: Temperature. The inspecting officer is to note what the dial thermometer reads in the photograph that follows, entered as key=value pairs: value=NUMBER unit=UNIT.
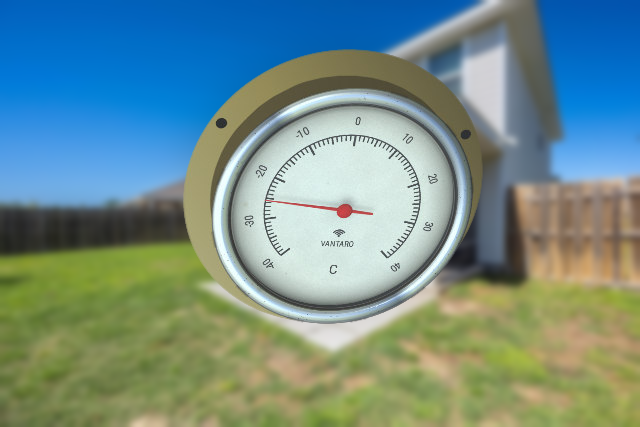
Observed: value=-25 unit=°C
